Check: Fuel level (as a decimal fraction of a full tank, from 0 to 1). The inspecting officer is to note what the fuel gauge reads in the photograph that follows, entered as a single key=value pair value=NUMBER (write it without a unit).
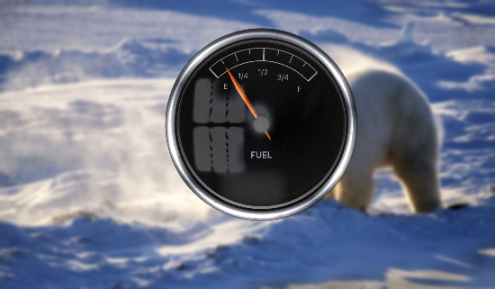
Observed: value=0.125
